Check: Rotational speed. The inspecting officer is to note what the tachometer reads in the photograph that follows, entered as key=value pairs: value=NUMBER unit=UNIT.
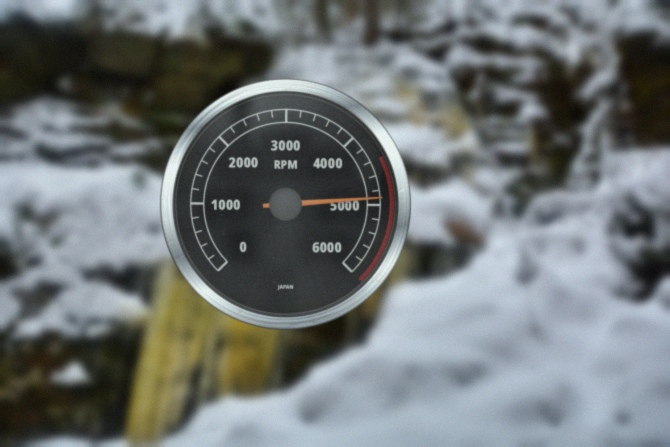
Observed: value=4900 unit=rpm
